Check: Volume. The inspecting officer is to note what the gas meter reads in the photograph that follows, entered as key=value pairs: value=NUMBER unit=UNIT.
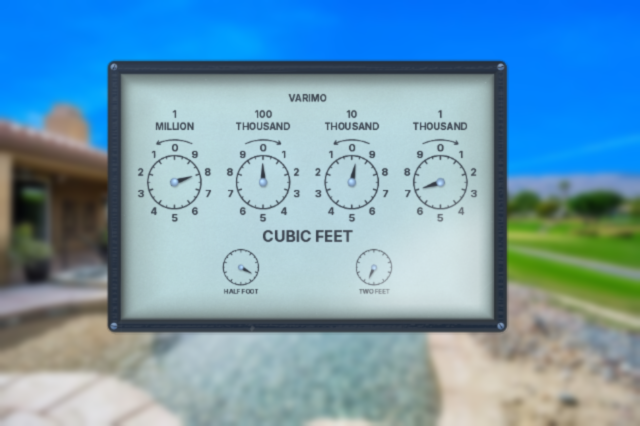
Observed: value=799700 unit=ft³
